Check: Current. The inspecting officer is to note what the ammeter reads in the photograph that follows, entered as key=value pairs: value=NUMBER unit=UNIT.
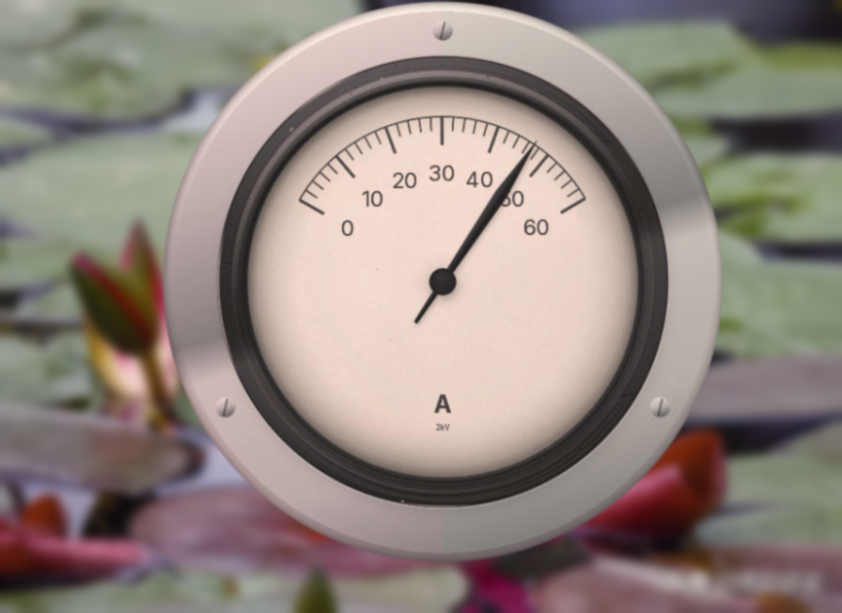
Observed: value=47 unit=A
